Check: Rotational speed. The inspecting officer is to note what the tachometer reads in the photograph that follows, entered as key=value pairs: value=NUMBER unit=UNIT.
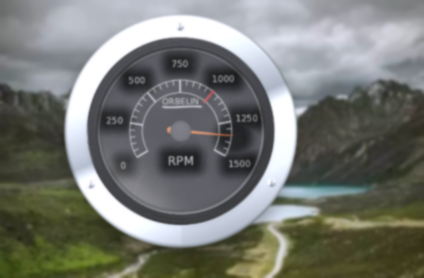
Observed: value=1350 unit=rpm
